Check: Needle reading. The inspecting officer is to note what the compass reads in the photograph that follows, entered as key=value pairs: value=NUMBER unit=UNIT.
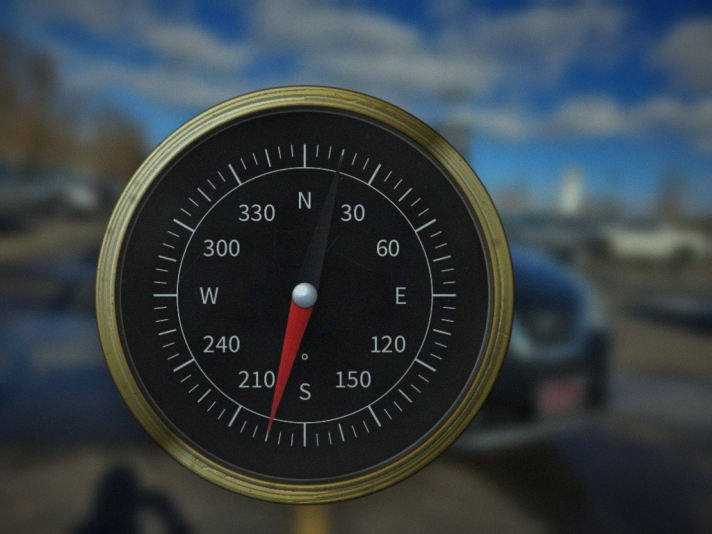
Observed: value=195 unit=°
